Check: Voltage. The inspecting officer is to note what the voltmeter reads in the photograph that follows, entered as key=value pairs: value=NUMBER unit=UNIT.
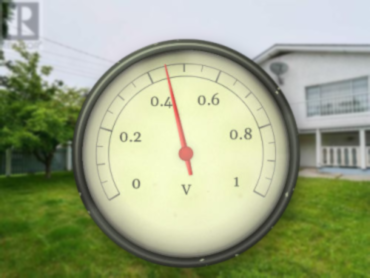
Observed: value=0.45 unit=V
